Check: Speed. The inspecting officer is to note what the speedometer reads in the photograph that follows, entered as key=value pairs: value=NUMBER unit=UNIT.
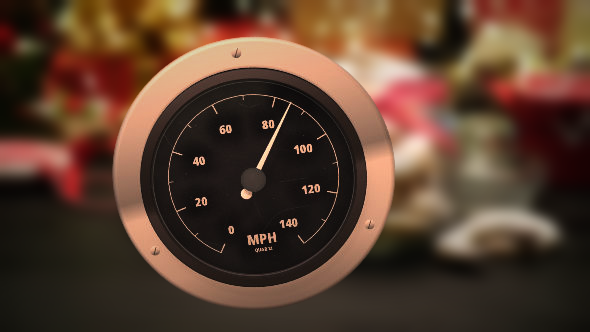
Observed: value=85 unit=mph
